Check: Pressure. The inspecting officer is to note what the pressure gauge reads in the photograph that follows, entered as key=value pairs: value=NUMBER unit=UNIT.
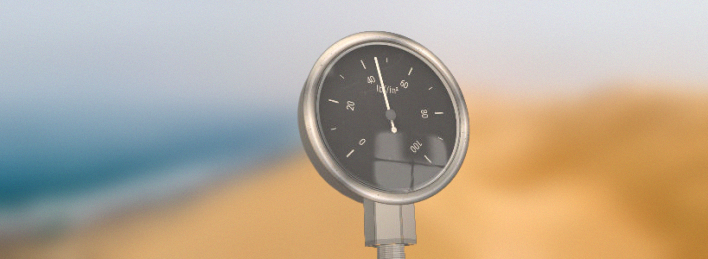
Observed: value=45 unit=psi
